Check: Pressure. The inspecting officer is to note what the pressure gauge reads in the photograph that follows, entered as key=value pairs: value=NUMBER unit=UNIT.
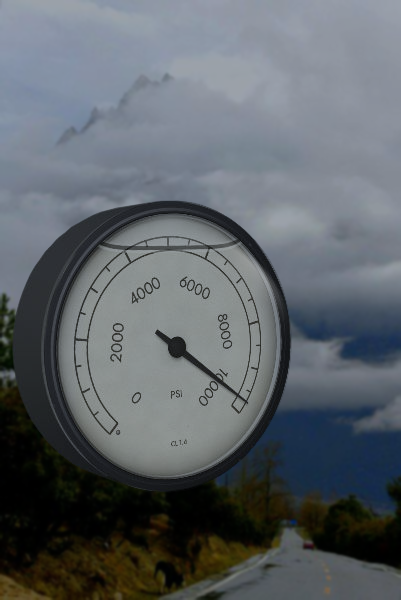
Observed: value=9750 unit=psi
